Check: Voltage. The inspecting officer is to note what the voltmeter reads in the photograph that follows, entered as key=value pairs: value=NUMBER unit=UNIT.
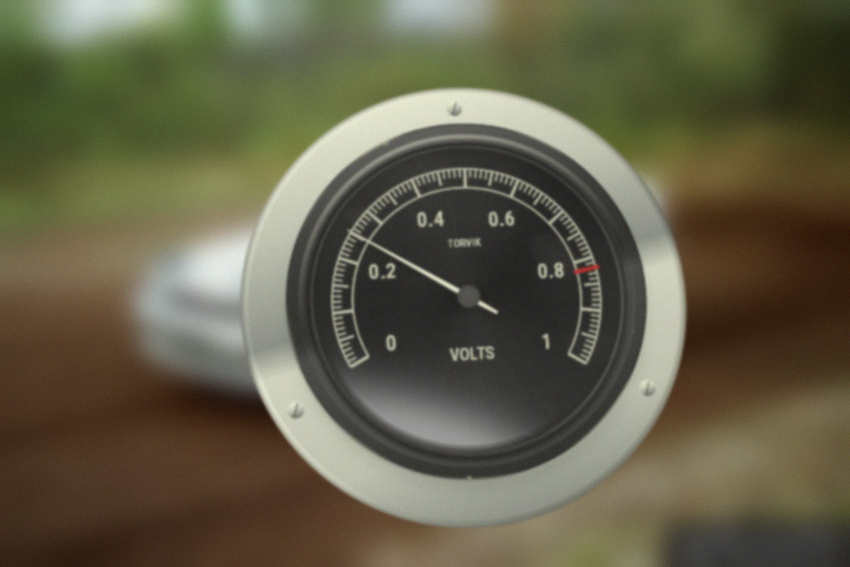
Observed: value=0.25 unit=V
